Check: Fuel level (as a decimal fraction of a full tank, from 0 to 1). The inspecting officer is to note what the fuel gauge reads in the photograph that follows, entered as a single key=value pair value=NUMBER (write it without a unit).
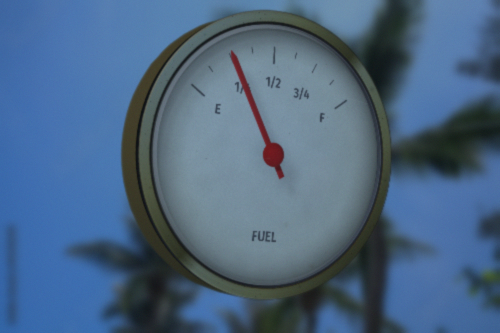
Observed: value=0.25
